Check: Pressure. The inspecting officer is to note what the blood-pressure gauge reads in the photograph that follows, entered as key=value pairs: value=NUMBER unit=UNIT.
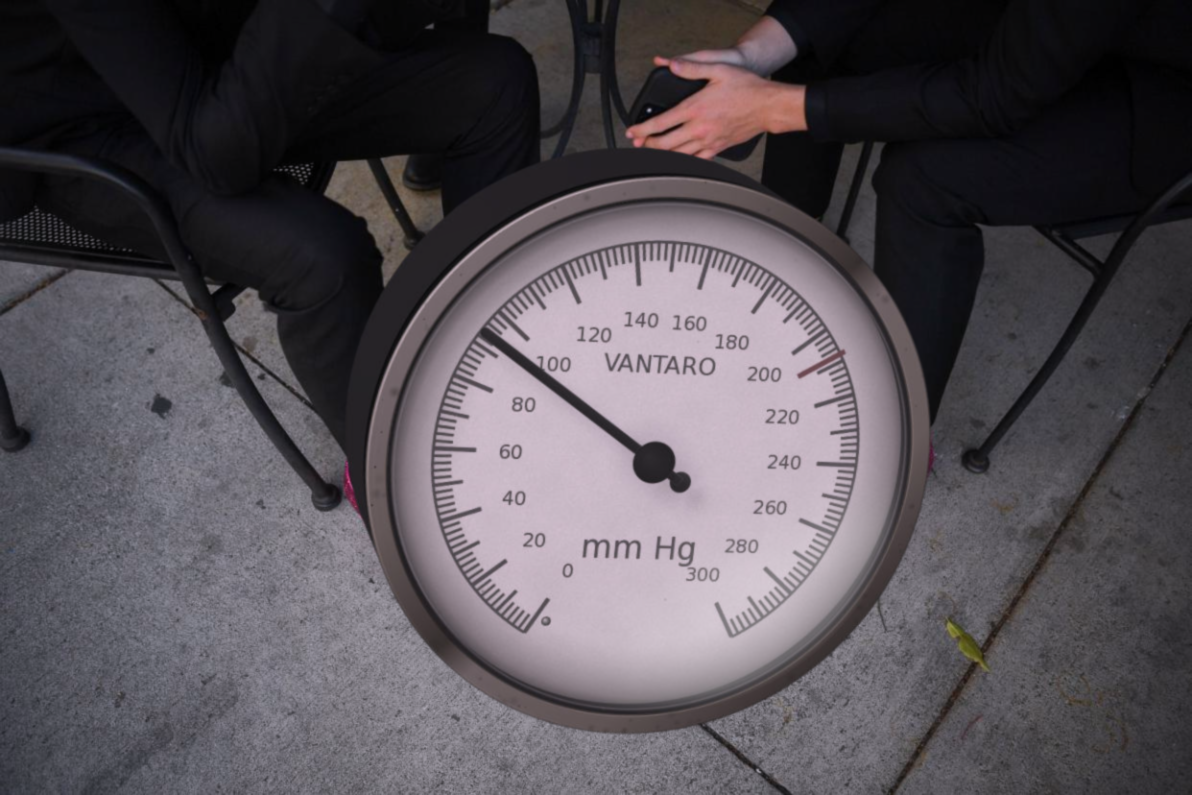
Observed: value=94 unit=mmHg
